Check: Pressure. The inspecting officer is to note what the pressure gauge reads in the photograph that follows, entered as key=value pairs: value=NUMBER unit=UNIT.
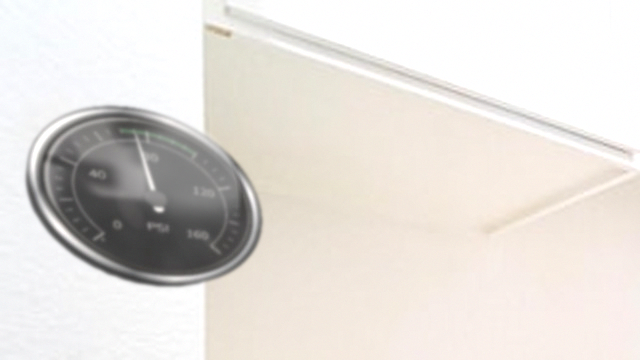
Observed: value=75 unit=psi
